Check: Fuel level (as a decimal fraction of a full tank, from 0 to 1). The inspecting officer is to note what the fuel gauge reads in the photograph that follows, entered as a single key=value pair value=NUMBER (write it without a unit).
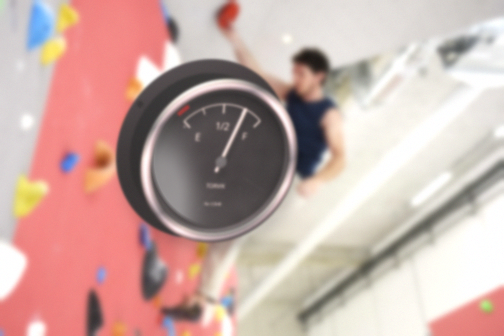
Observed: value=0.75
